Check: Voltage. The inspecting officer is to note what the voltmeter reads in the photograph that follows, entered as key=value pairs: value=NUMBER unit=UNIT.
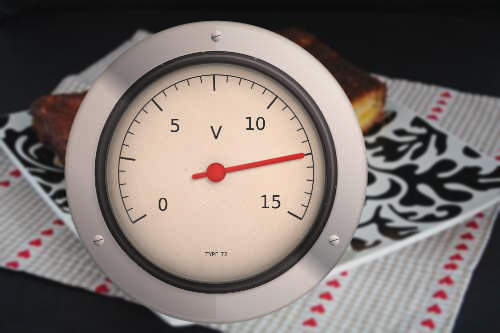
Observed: value=12.5 unit=V
